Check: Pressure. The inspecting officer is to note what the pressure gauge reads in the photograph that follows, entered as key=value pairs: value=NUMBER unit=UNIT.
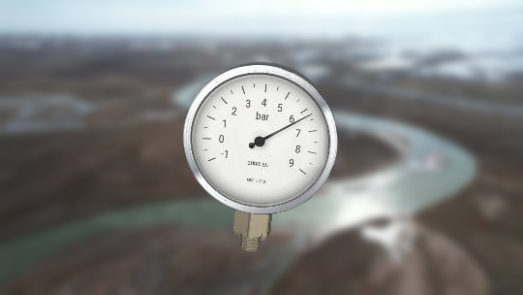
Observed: value=6.25 unit=bar
